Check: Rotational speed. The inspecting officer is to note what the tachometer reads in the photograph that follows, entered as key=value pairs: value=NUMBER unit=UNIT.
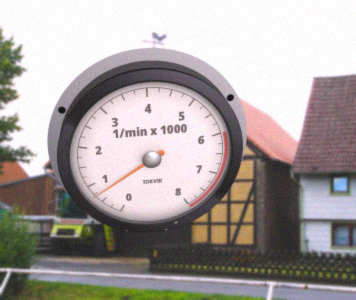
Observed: value=750 unit=rpm
